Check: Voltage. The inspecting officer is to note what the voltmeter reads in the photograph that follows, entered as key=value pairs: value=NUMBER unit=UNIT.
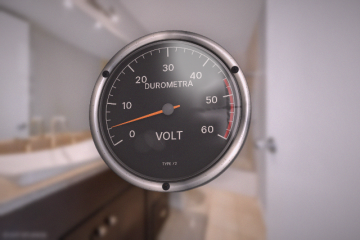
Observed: value=4 unit=V
